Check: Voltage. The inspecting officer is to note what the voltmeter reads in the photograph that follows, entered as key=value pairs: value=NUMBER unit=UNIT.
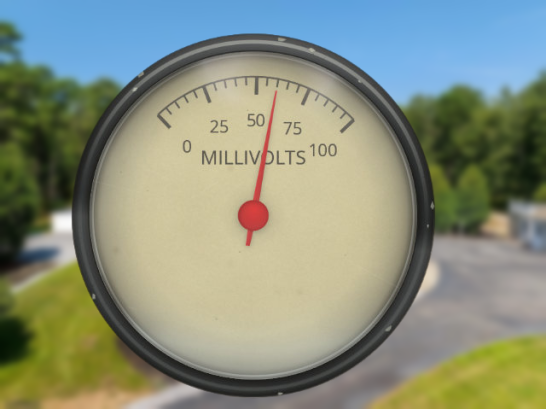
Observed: value=60 unit=mV
